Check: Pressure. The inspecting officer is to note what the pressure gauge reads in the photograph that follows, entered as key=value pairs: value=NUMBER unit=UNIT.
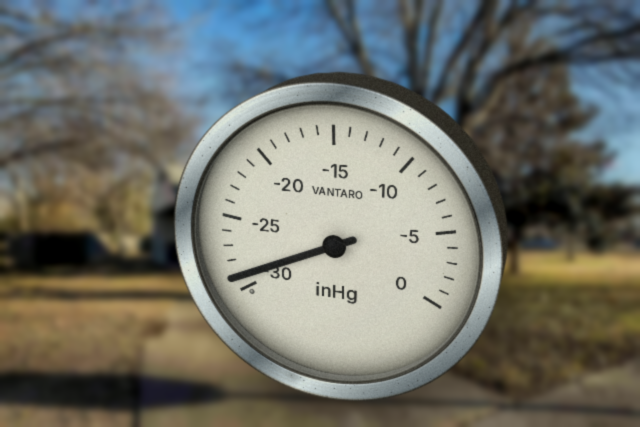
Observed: value=-29 unit=inHg
